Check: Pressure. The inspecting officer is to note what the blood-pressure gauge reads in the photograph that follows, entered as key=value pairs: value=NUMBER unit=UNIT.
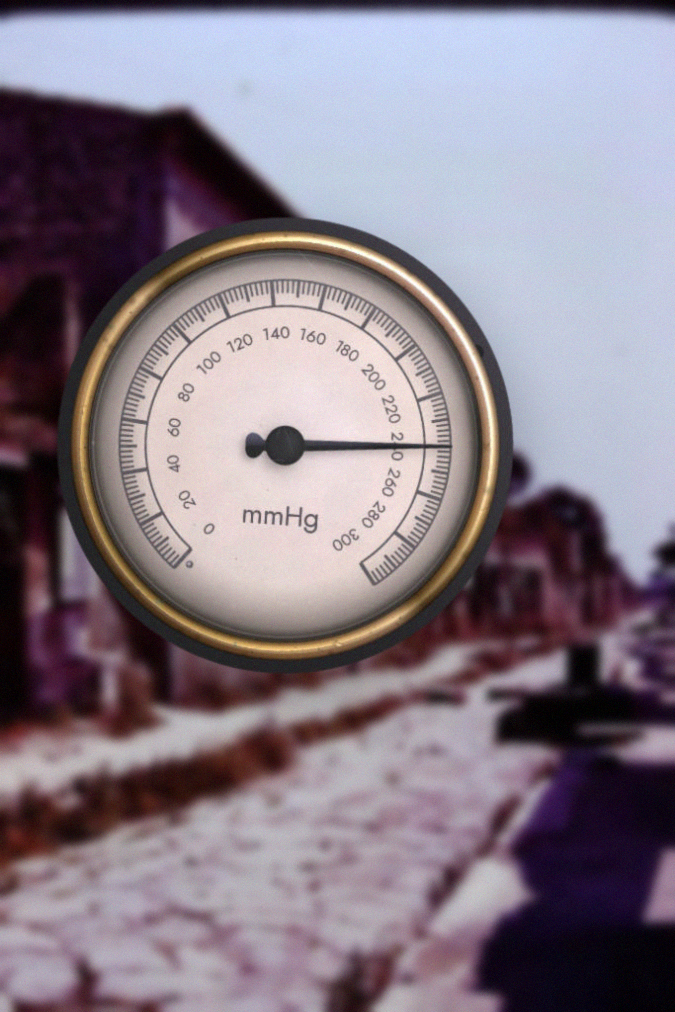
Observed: value=240 unit=mmHg
